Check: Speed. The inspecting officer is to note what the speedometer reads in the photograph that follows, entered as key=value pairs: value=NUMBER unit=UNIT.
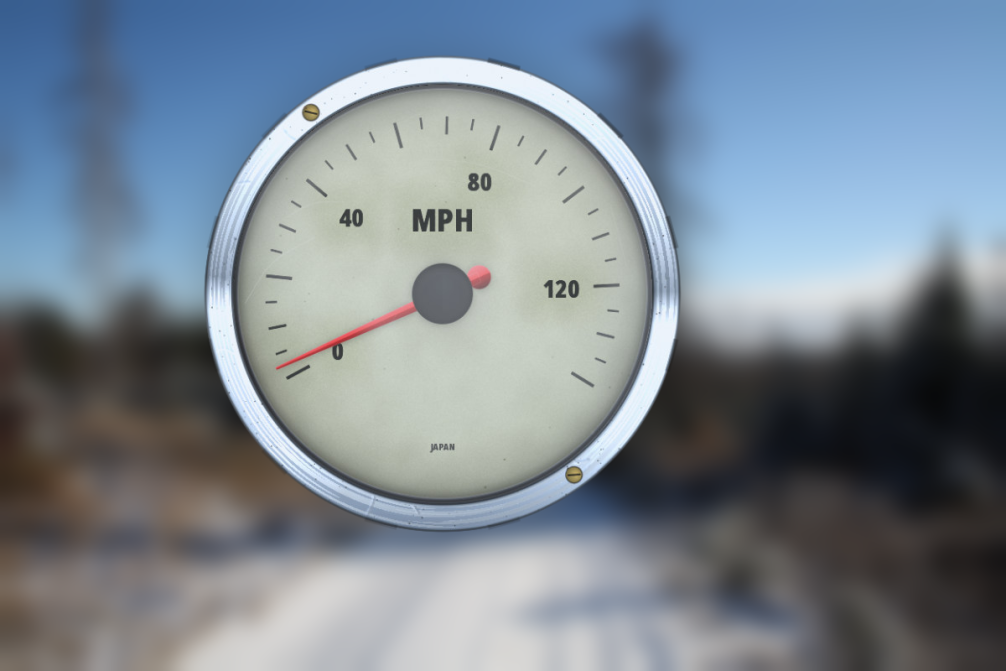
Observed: value=2.5 unit=mph
